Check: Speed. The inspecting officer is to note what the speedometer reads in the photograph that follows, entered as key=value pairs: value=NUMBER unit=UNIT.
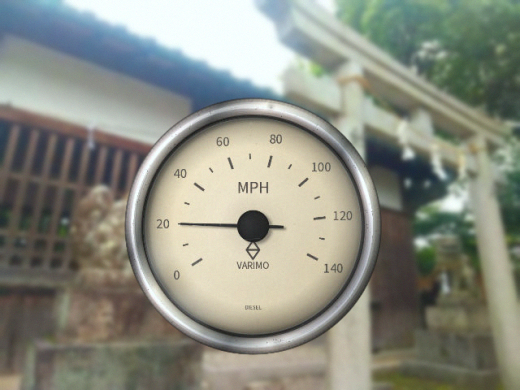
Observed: value=20 unit=mph
